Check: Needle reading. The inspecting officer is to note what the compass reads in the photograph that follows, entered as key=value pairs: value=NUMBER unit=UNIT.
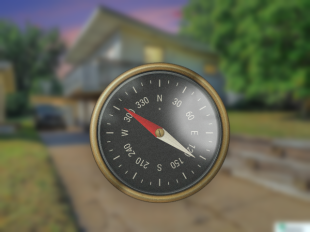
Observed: value=305 unit=°
